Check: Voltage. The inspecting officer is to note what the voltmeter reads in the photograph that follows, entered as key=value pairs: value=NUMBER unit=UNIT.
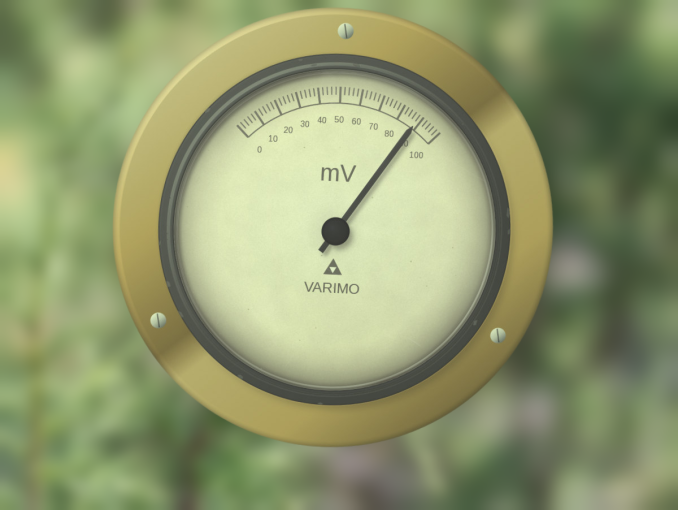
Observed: value=88 unit=mV
